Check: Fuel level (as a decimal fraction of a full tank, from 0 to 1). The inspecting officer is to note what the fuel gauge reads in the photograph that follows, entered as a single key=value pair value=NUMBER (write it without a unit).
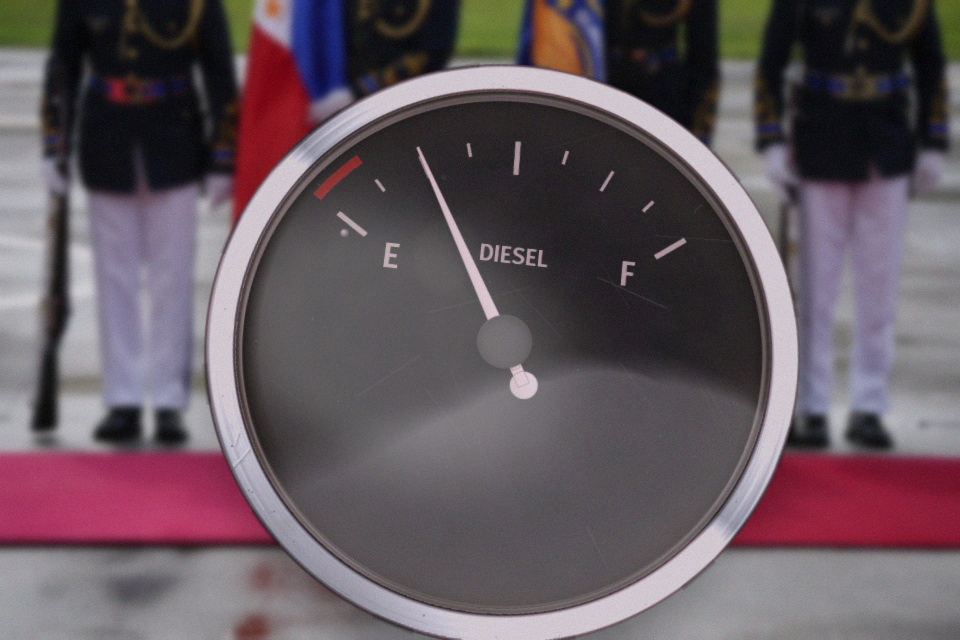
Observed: value=0.25
